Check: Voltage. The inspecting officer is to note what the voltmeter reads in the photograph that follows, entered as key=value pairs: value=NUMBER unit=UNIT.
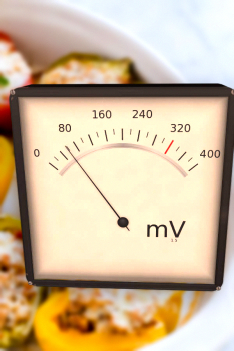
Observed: value=60 unit=mV
